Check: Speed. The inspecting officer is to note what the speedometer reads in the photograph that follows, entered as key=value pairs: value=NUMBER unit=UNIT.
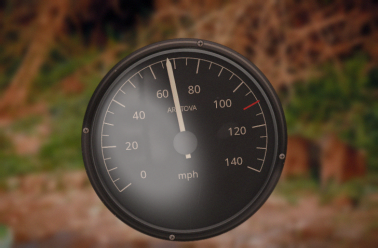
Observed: value=67.5 unit=mph
